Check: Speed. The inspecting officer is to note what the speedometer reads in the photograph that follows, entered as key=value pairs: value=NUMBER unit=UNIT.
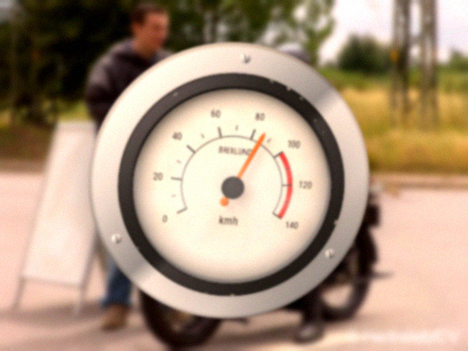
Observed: value=85 unit=km/h
